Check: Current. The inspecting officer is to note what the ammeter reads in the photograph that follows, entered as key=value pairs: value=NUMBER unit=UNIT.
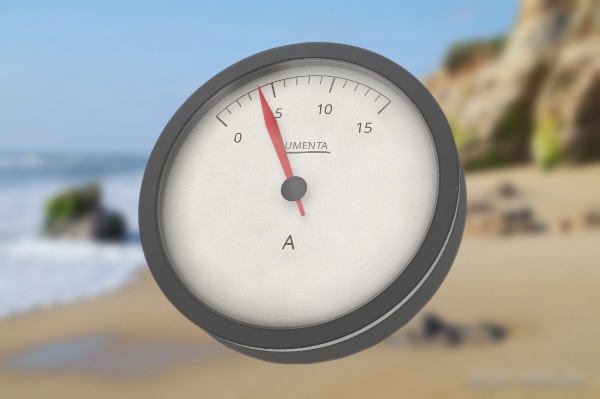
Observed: value=4 unit=A
